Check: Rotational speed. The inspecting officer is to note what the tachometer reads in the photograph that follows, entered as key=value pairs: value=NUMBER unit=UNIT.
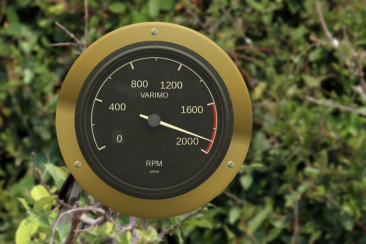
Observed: value=1900 unit=rpm
